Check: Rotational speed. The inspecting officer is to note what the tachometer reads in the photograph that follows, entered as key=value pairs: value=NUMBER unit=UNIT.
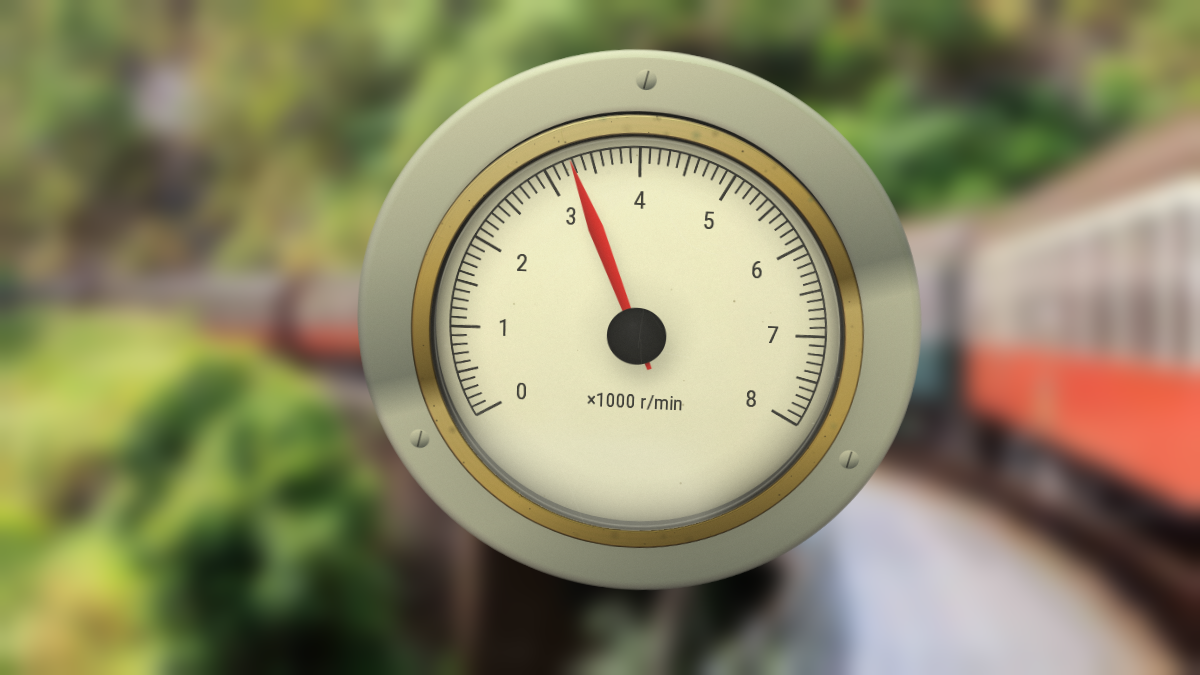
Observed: value=3300 unit=rpm
